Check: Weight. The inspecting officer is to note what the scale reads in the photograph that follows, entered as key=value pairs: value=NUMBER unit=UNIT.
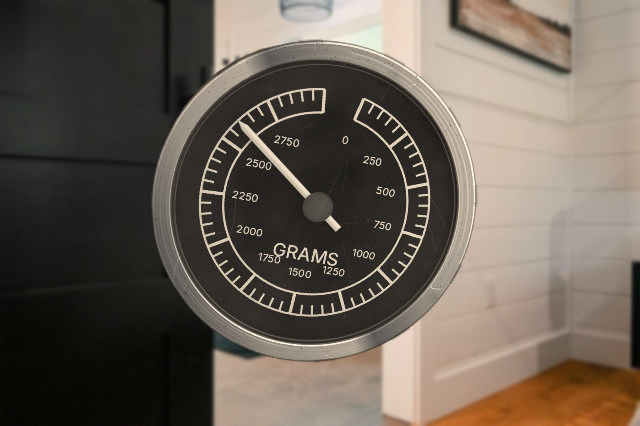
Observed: value=2600 unit=g
